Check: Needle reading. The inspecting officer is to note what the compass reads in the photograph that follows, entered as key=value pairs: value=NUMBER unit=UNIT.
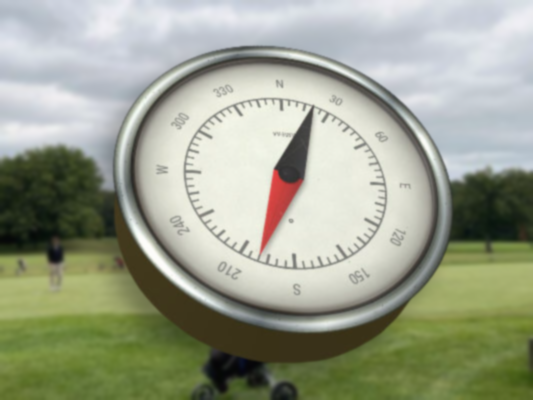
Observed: value=200 unit=°
